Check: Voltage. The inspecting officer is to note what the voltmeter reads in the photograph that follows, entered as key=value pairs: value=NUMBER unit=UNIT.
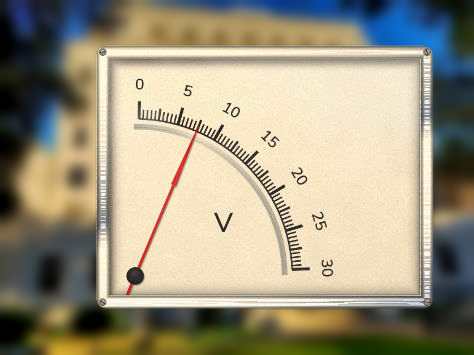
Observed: value=7.5 unit=V
